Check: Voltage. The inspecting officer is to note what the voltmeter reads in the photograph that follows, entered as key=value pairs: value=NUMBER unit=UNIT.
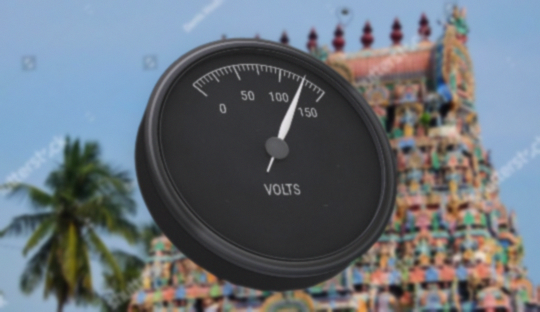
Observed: value=125 unit=V
